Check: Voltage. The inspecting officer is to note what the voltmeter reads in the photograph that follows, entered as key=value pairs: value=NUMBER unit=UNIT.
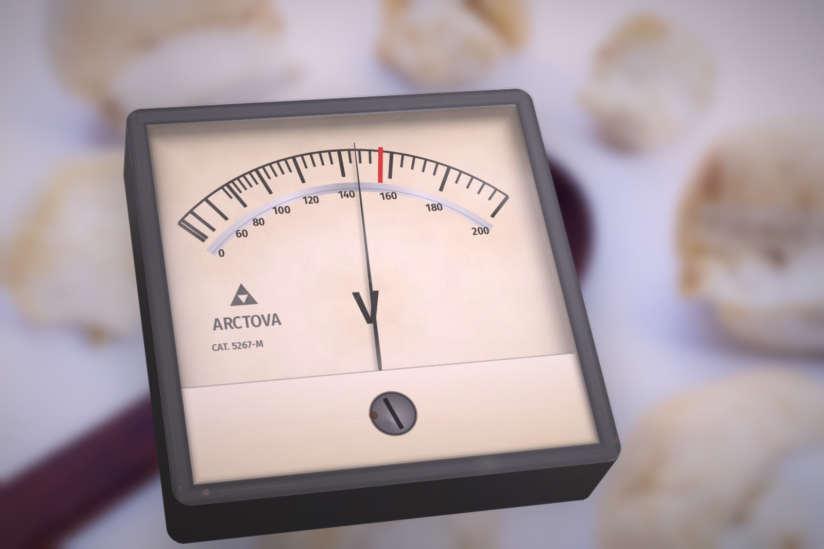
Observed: value=146 unit=V
